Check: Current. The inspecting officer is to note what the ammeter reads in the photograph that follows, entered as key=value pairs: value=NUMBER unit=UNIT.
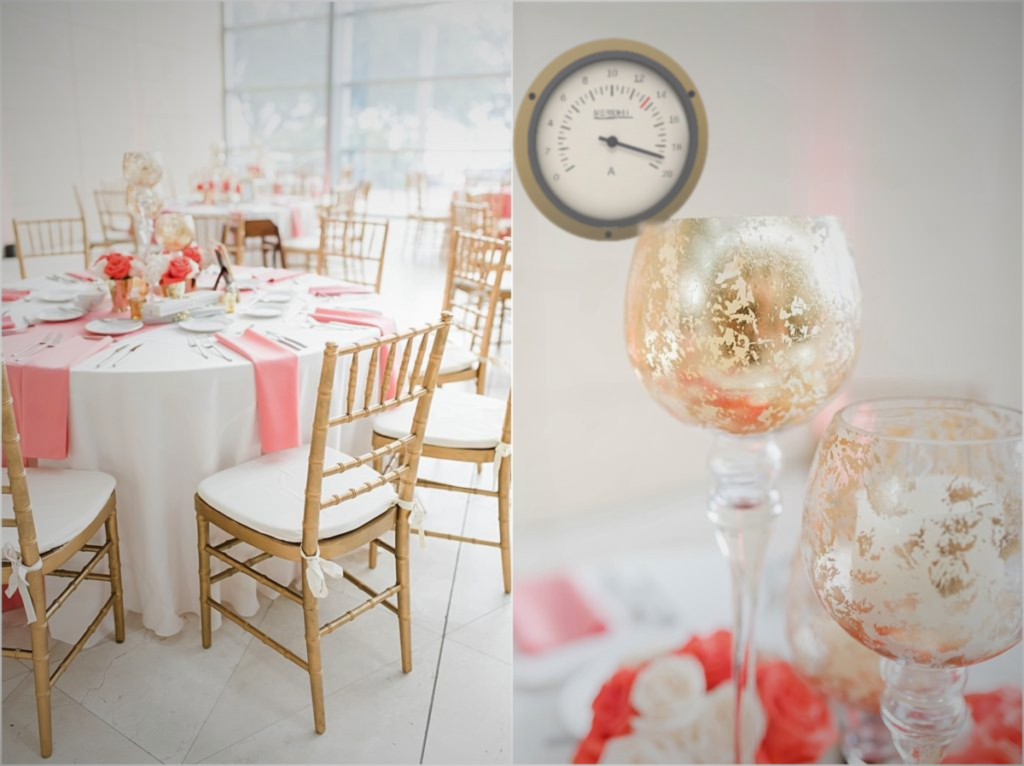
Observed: value=19 unit=A
